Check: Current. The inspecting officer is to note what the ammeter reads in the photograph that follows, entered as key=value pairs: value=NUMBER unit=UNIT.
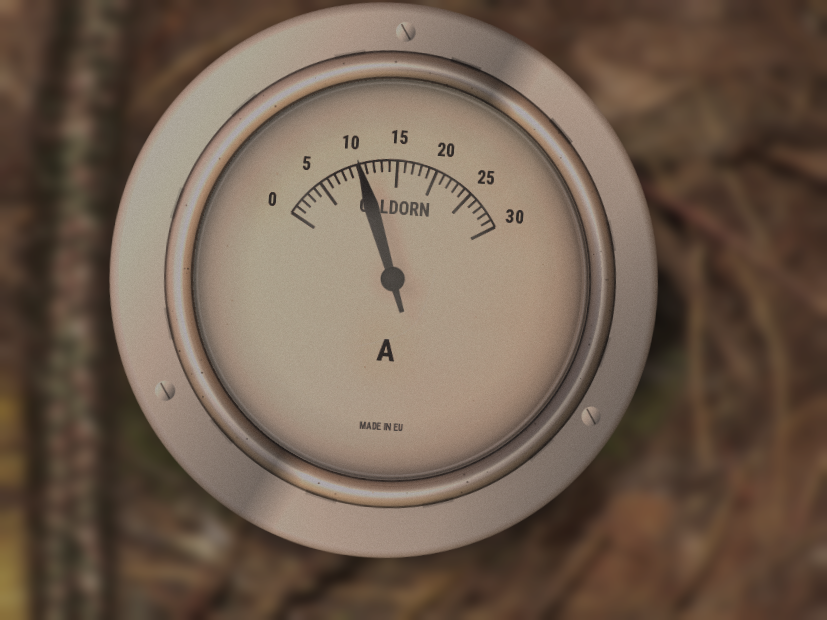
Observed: value=10 unit=A
